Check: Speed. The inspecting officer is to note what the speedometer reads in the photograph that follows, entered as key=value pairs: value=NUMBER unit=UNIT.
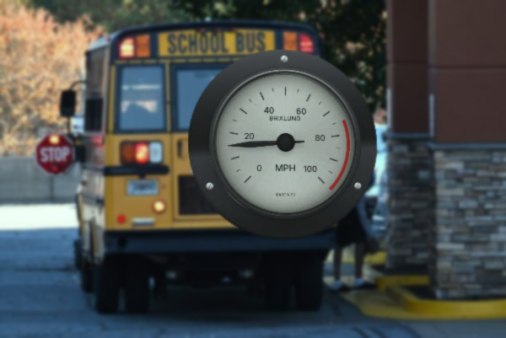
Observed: value=15 unit=mph
